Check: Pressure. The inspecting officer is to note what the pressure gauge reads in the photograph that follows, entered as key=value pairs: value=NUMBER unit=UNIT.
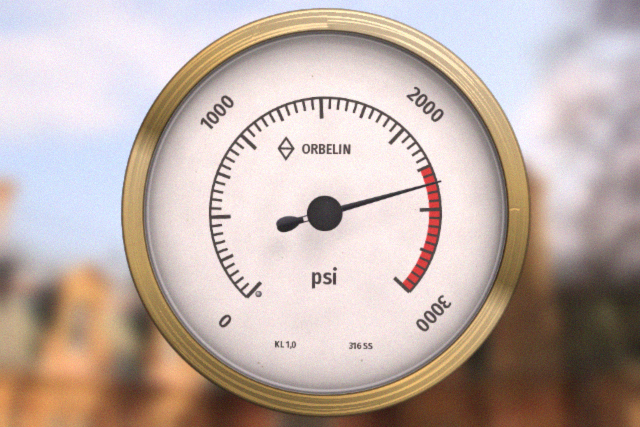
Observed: value=2350 unit=psi
